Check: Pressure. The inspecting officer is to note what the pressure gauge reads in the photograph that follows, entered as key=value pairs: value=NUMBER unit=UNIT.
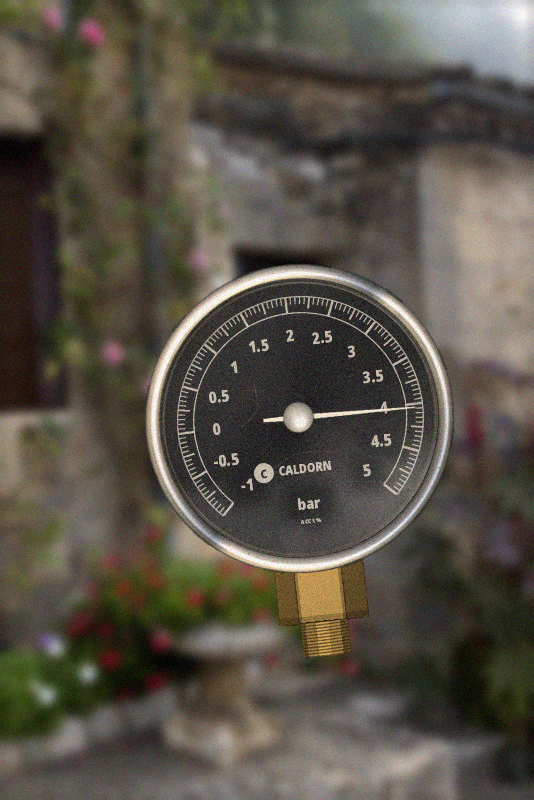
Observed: value=4.05 unit=bar
